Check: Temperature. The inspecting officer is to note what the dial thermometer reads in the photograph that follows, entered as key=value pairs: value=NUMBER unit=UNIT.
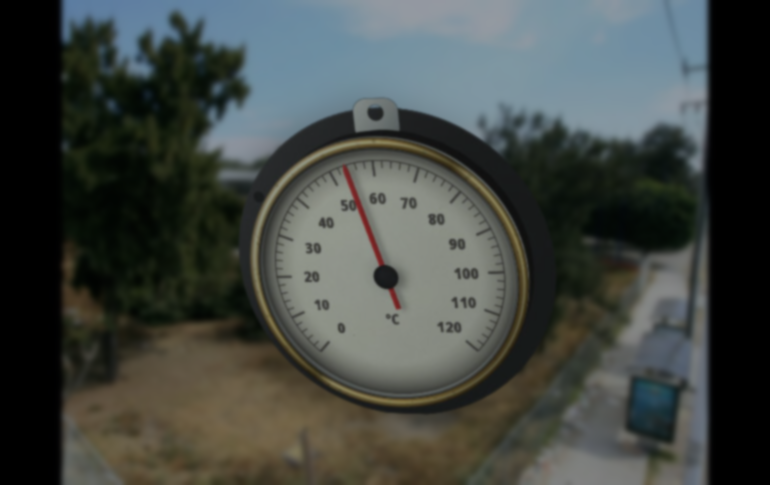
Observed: value=54 unit=°C
